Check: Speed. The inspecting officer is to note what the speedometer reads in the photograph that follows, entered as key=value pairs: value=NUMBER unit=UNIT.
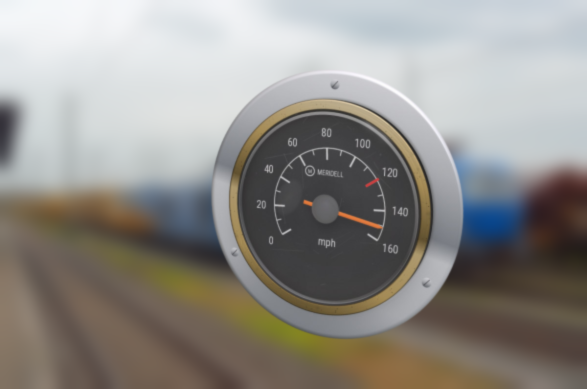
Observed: value=150 unit=mph
